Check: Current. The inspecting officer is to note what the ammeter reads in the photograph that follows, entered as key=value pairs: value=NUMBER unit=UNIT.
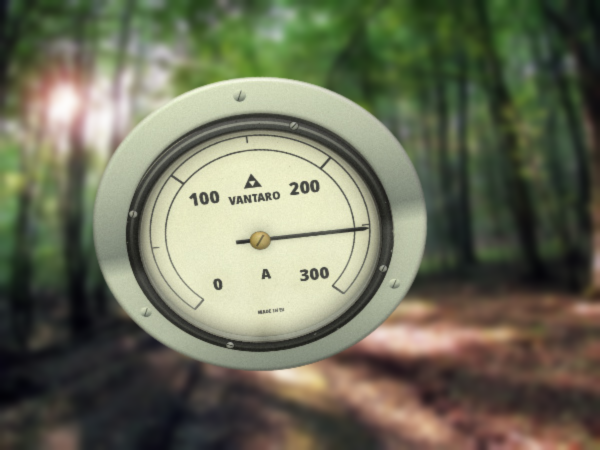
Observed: value=250 unit=A
